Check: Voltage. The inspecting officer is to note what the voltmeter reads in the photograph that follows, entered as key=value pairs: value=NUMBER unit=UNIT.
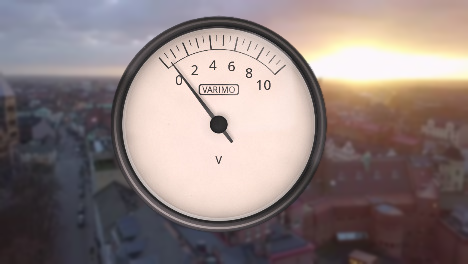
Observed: value=0.5 unit=V
